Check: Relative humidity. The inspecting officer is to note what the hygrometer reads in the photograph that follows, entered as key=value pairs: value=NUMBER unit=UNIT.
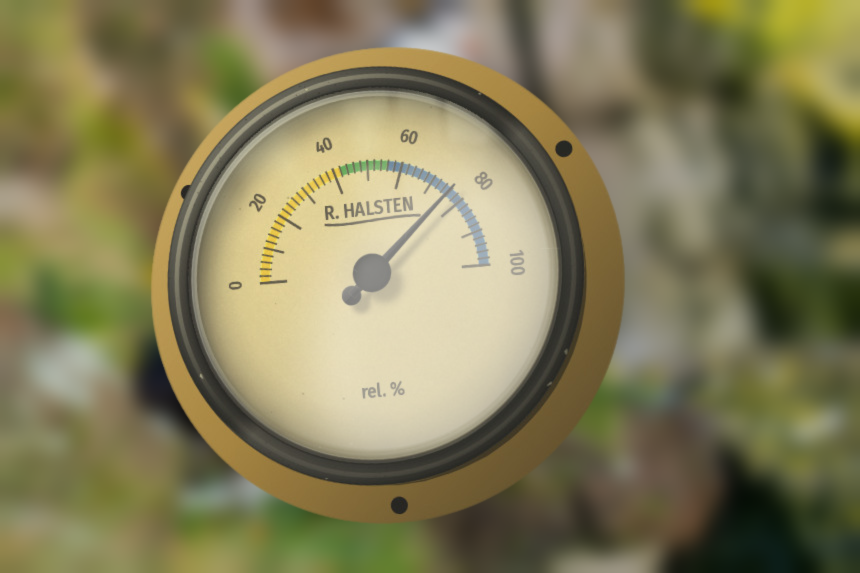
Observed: value=76 unit=%
